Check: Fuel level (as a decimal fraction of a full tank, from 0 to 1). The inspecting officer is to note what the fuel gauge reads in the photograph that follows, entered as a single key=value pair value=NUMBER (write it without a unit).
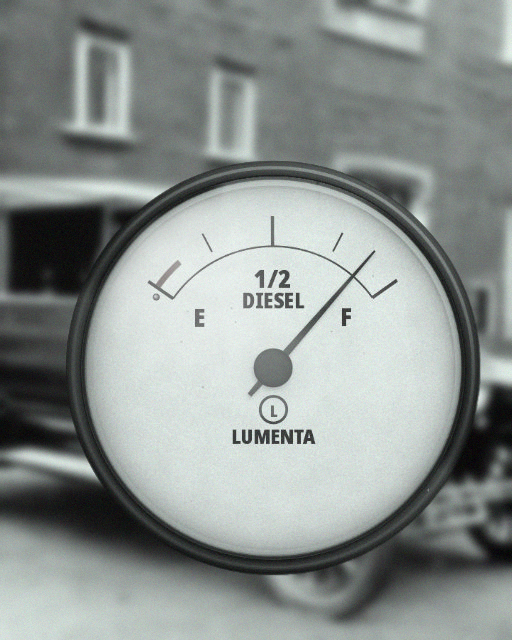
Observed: value=0.875
